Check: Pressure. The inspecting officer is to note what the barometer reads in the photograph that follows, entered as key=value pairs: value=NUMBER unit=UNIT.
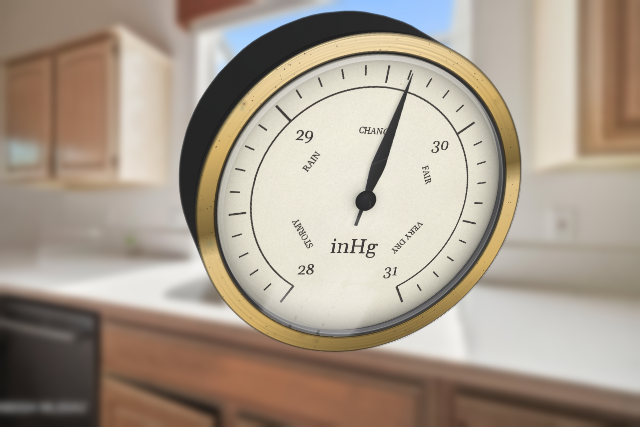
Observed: value=29.6 unit=inHg
